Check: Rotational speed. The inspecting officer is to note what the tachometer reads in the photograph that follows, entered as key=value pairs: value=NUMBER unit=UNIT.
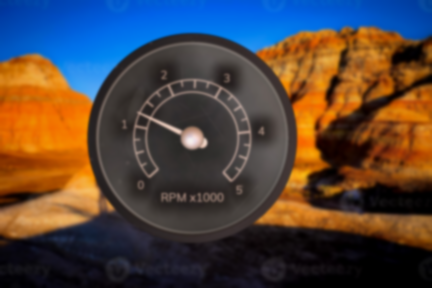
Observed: value=1250 unit=rpm
